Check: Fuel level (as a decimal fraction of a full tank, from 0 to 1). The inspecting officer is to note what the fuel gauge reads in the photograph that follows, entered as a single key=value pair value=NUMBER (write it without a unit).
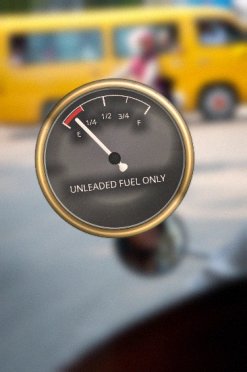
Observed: value=0.125
